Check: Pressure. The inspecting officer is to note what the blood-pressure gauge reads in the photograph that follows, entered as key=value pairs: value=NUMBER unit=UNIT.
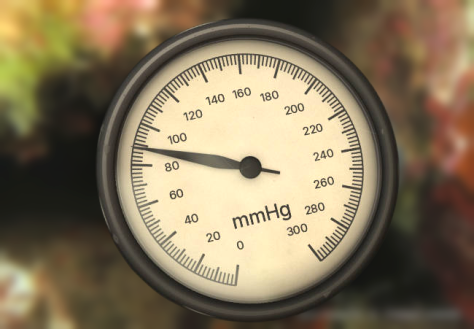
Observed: value=88 unit=mmHg
